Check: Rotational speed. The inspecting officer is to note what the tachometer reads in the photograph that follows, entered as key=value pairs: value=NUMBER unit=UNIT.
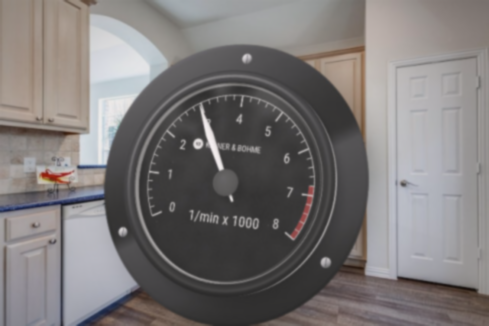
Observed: value=3000 unit=rpm
